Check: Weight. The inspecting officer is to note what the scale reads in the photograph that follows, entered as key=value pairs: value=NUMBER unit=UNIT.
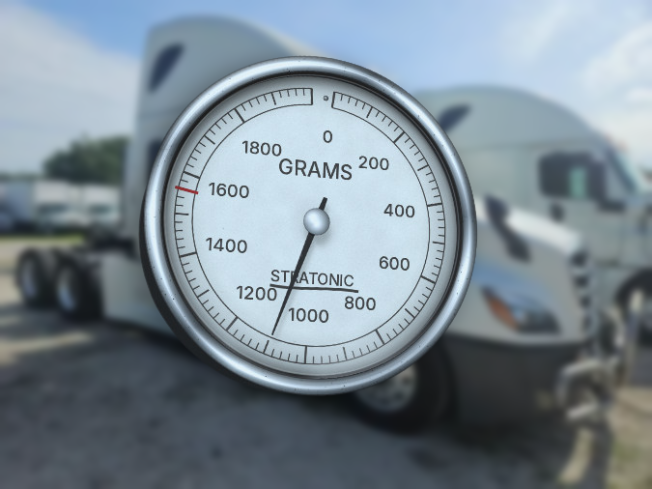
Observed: value=1100 unit=g
